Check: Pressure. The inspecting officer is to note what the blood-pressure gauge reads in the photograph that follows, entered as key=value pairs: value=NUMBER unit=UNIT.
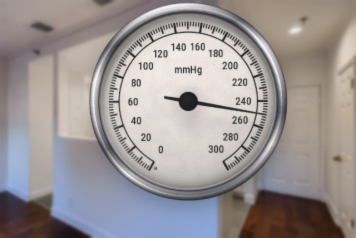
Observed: value=250 unit=mmHg
